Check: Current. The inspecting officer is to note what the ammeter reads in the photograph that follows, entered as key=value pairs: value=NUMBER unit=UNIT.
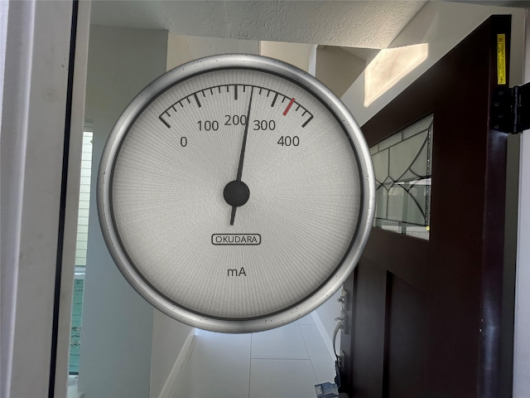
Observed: value=240 unit=mA
